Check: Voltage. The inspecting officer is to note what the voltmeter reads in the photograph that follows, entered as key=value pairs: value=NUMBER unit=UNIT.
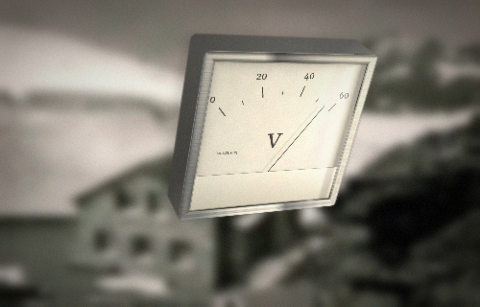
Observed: value=55 unit=V
